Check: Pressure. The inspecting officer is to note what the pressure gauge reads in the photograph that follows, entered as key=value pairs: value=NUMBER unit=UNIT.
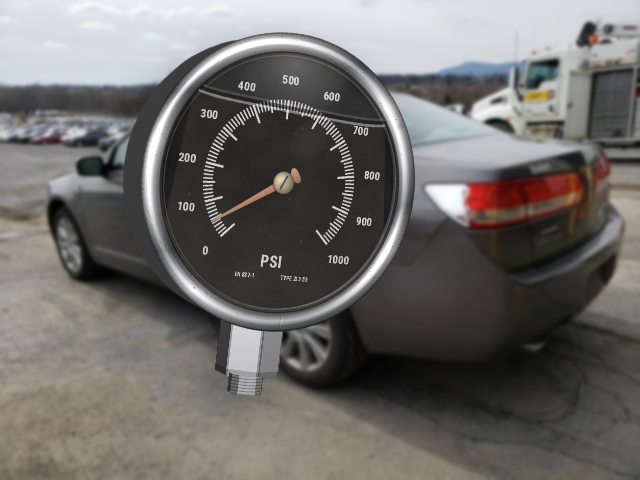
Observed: value=50 unit=psi
